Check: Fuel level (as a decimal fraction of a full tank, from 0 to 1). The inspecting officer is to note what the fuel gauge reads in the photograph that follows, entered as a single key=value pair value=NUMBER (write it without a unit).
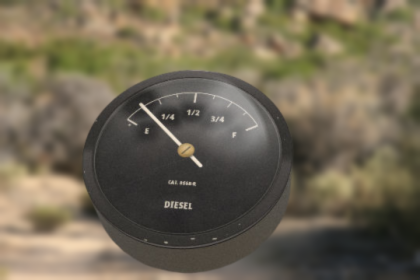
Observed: value=0.125
